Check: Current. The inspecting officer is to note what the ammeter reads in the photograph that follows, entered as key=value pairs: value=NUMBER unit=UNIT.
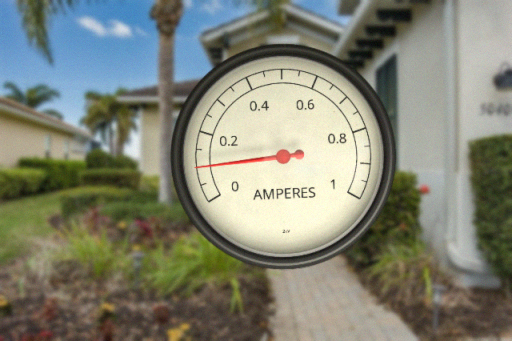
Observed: value=0.1 unit=A
